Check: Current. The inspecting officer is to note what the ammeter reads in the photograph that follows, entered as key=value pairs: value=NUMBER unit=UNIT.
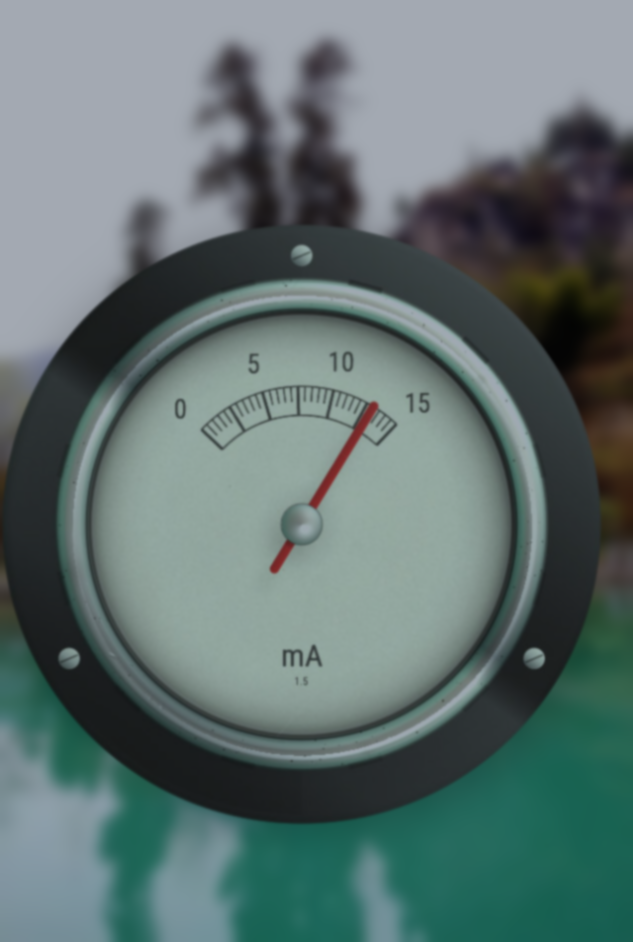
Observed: value=13 unit=mA
